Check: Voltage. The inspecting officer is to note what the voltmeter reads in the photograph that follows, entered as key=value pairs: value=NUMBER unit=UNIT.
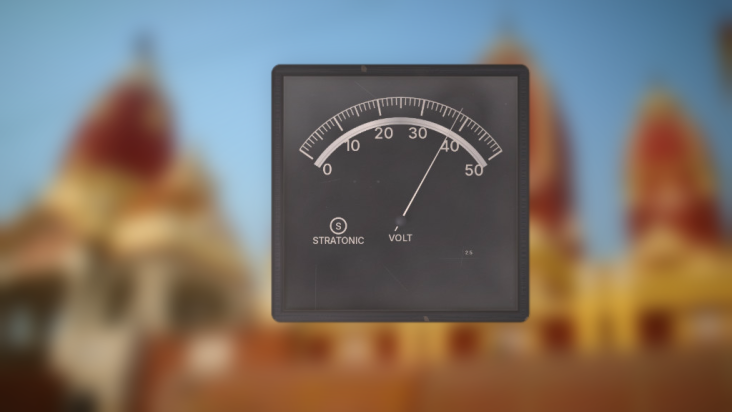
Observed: value=38 unit=V
